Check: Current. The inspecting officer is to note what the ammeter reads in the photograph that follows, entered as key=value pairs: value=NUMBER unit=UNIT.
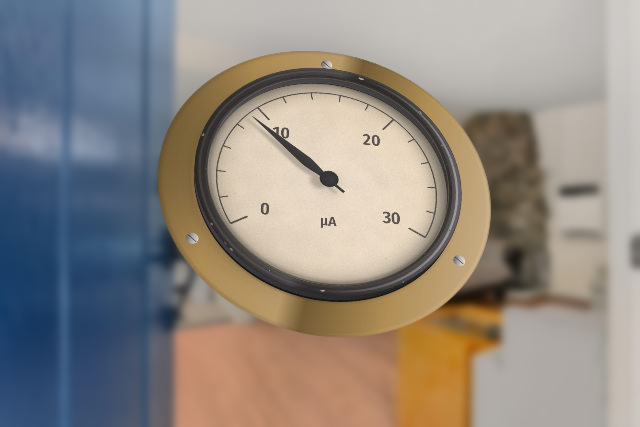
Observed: value=9 unit=µA
